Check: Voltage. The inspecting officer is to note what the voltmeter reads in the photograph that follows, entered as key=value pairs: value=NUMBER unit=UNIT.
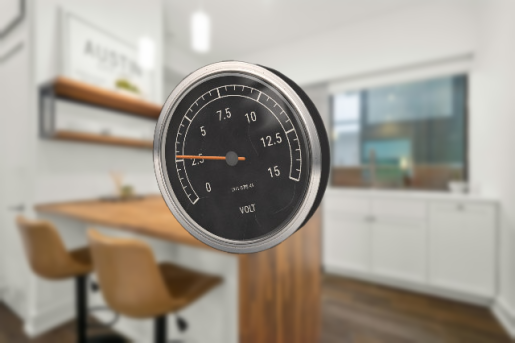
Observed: value=2.75 unit=V
